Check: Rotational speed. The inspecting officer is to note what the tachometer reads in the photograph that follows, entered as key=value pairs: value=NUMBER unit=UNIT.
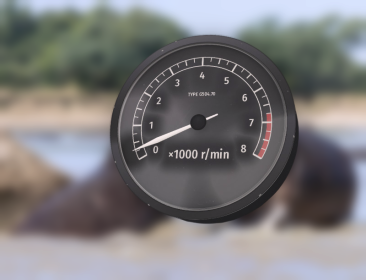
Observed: value=250 unit=rpm
